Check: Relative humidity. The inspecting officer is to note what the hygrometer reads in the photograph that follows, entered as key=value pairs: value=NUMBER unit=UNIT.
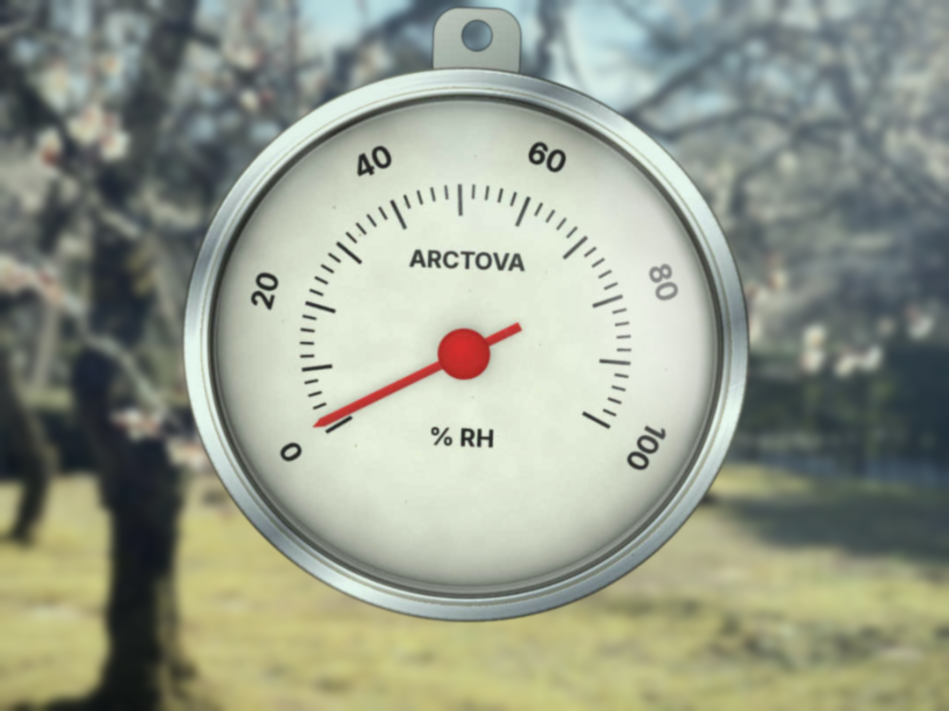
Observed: value=2 unit=%
